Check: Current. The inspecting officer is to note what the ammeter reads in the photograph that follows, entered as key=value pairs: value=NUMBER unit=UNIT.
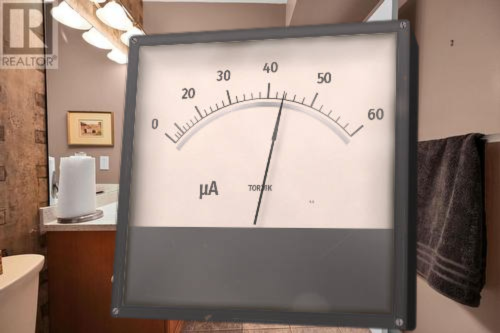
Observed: value=44 unit=µA
